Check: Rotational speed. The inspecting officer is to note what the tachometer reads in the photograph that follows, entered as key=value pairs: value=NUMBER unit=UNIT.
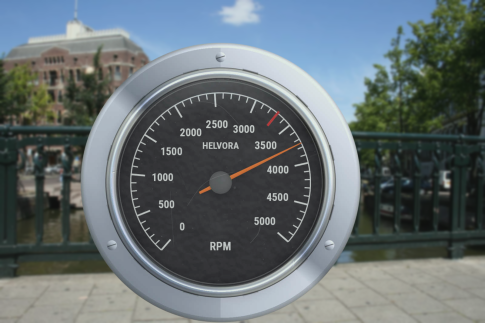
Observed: value=3750 unit=rpm
